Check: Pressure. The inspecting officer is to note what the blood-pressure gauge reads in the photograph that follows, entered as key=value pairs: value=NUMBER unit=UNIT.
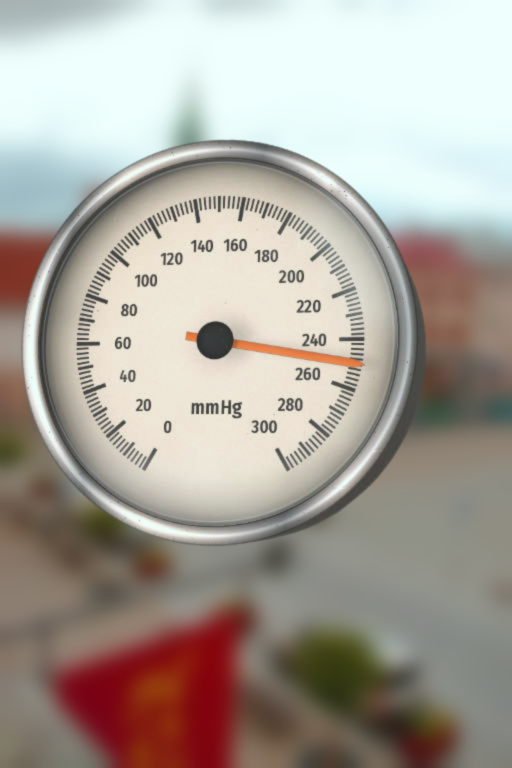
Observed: value=250 unit=mmHg
